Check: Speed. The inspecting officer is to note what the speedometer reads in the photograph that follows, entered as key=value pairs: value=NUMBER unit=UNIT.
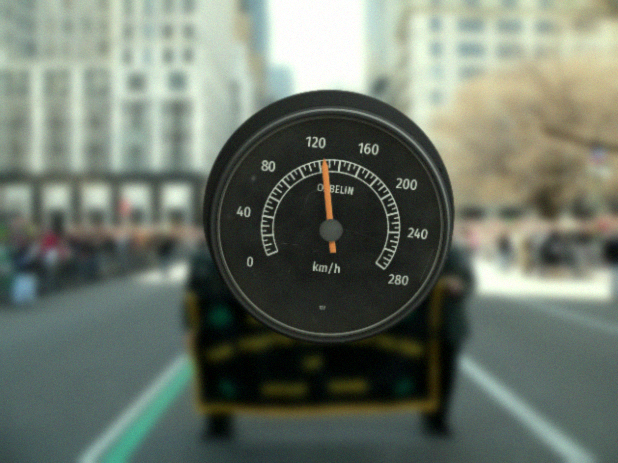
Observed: value=125 unit=km/h
